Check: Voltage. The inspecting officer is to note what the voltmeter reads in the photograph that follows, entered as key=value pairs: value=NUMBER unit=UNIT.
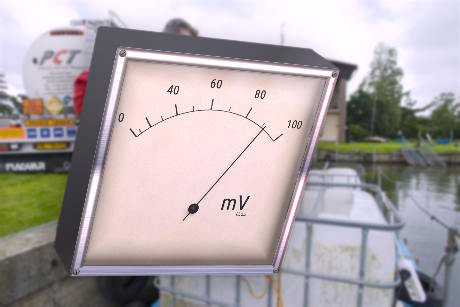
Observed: value=90 unit=mV
